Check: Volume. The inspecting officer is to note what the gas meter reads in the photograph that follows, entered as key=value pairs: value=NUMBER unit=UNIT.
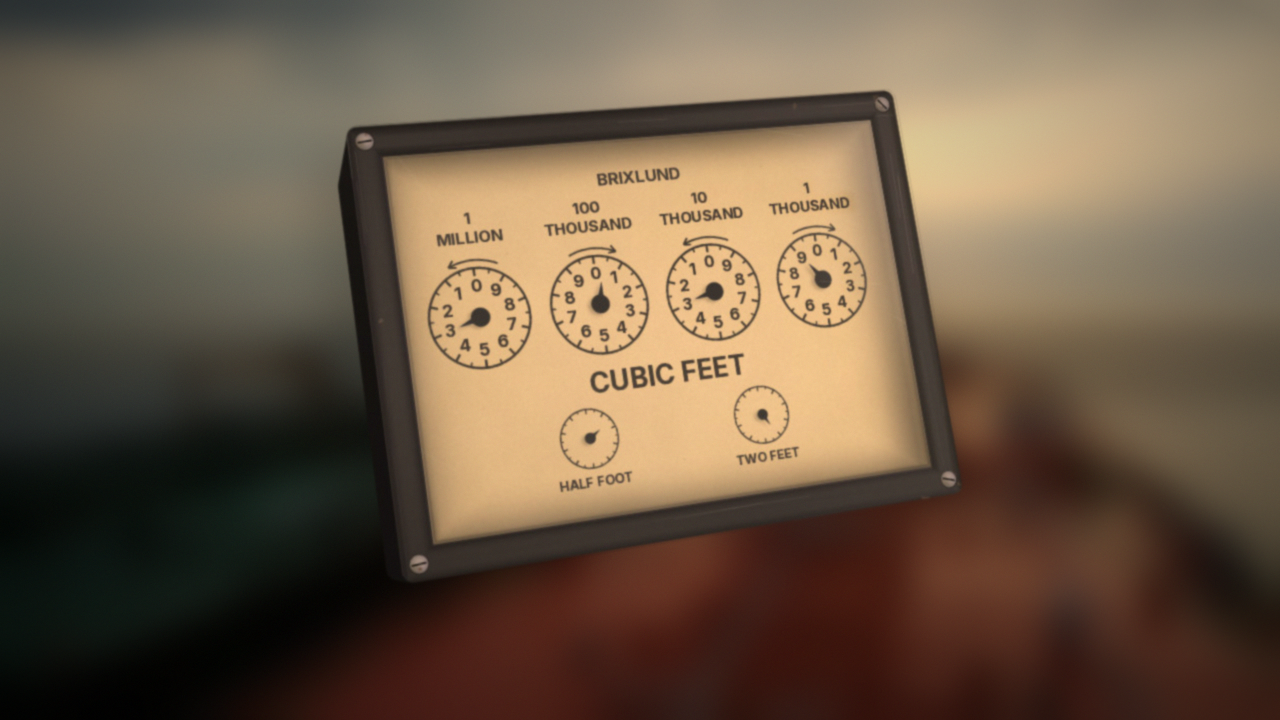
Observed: value=302900 unit=ft³
